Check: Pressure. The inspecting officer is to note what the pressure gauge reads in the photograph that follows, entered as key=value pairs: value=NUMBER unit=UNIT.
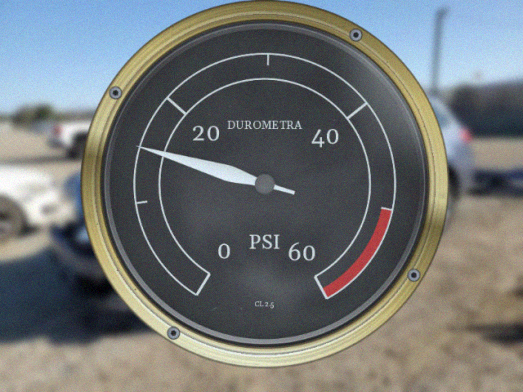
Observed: value=15 unit=psi
